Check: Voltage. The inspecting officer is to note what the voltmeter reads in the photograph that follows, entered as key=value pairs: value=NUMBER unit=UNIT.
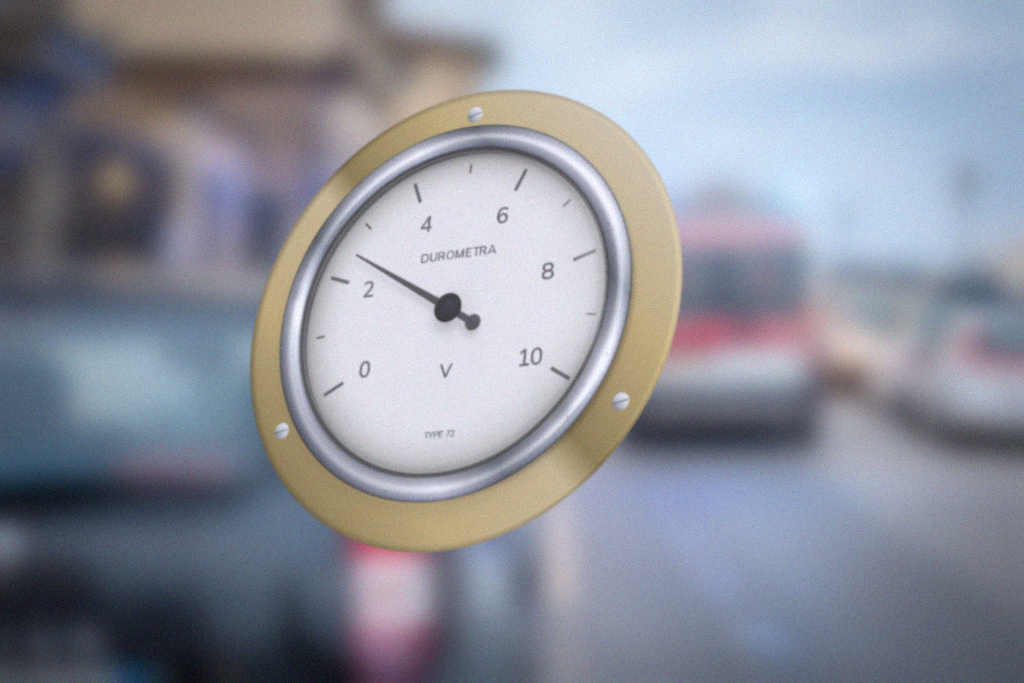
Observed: value=2.5 unit=V
